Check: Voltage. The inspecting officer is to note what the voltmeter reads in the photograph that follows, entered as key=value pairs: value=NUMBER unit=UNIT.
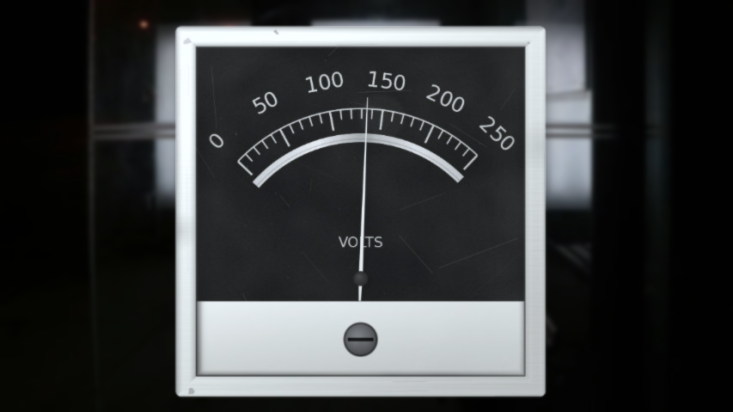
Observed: value=135 unit=V
